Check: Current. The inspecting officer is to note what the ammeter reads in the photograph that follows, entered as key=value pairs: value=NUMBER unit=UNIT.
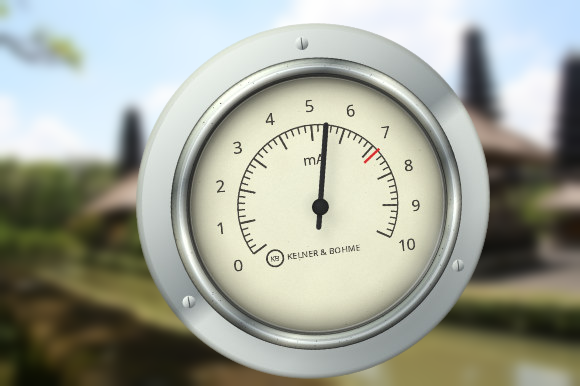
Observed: value=5.4 unit=mA
